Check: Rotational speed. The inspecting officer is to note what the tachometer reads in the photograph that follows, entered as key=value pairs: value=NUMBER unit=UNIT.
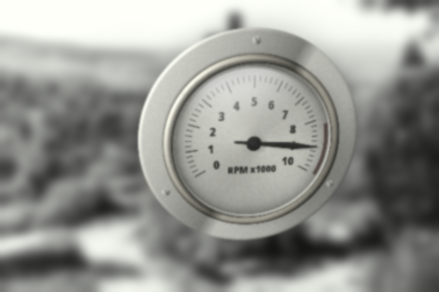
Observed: value=9000 unit=rpm
